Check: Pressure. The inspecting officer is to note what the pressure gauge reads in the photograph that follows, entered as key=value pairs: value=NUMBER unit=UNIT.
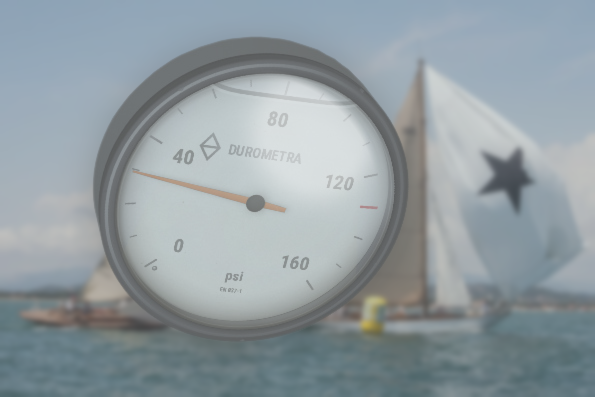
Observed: value=30 unit=psi
